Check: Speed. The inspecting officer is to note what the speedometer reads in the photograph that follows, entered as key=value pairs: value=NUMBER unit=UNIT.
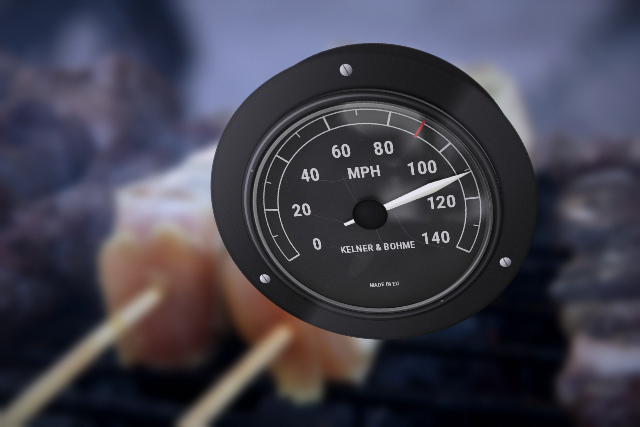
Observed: value=110 unit=mph
